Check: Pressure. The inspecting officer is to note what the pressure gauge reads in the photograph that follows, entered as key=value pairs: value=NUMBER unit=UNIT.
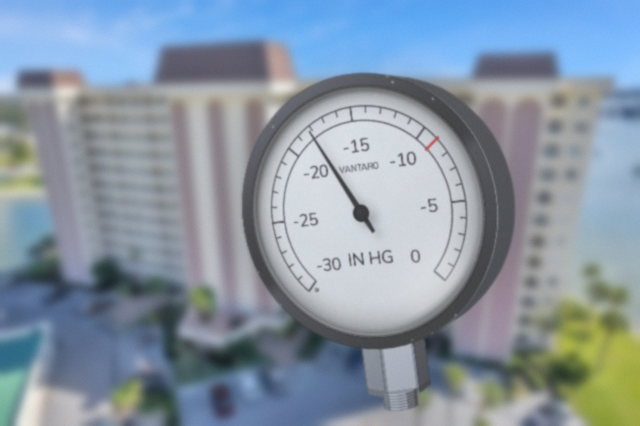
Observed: value=-18 unit=inHg
